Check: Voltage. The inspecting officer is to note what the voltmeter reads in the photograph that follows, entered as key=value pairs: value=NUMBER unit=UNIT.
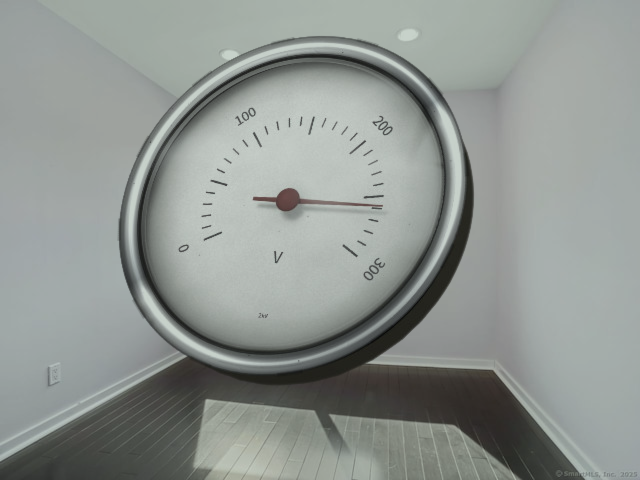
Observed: value=260 unit=V
